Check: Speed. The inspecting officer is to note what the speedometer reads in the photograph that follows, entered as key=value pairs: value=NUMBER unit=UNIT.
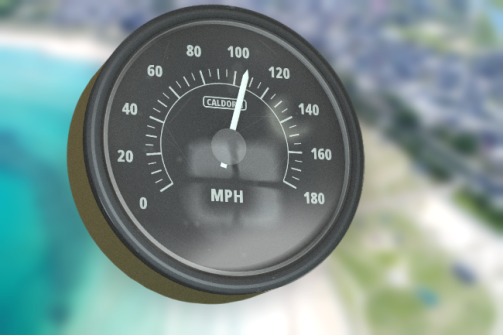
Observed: value=105 unit=mph
